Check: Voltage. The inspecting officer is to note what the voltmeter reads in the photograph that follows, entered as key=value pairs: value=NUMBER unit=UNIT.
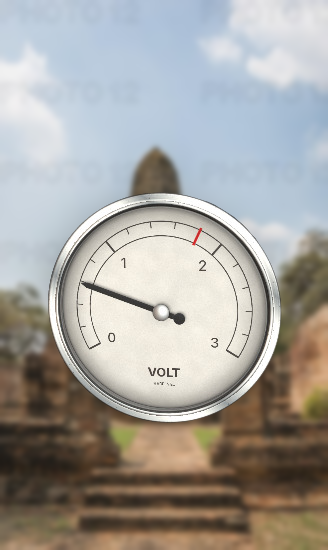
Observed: value=0.6 unit=V
